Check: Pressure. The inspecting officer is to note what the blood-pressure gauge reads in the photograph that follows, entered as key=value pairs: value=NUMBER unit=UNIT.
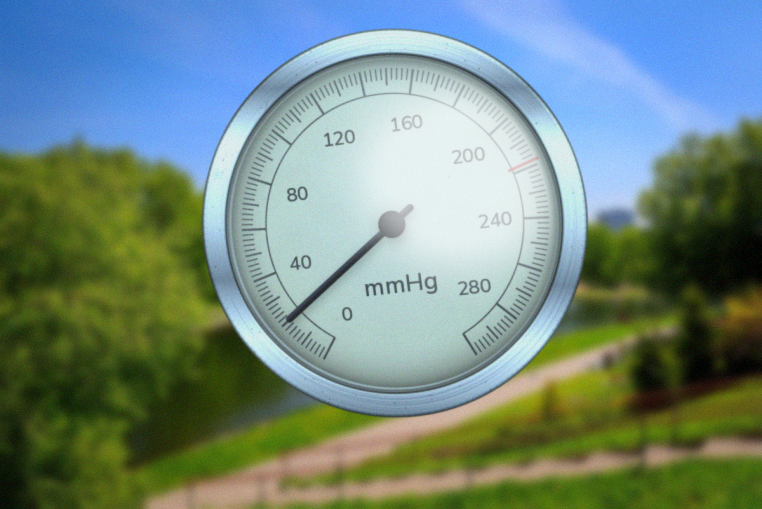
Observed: value=20 unit=mmHg
